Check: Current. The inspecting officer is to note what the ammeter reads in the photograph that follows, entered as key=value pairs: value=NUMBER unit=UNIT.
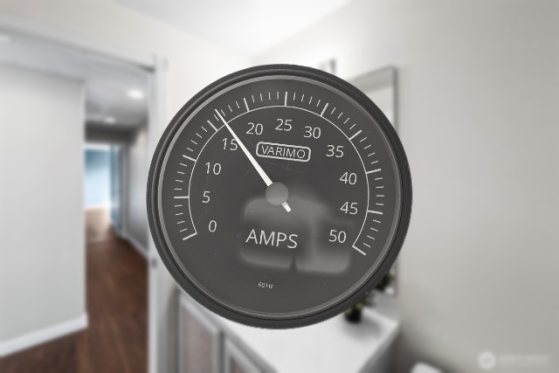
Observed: value=16.5 unit=A
